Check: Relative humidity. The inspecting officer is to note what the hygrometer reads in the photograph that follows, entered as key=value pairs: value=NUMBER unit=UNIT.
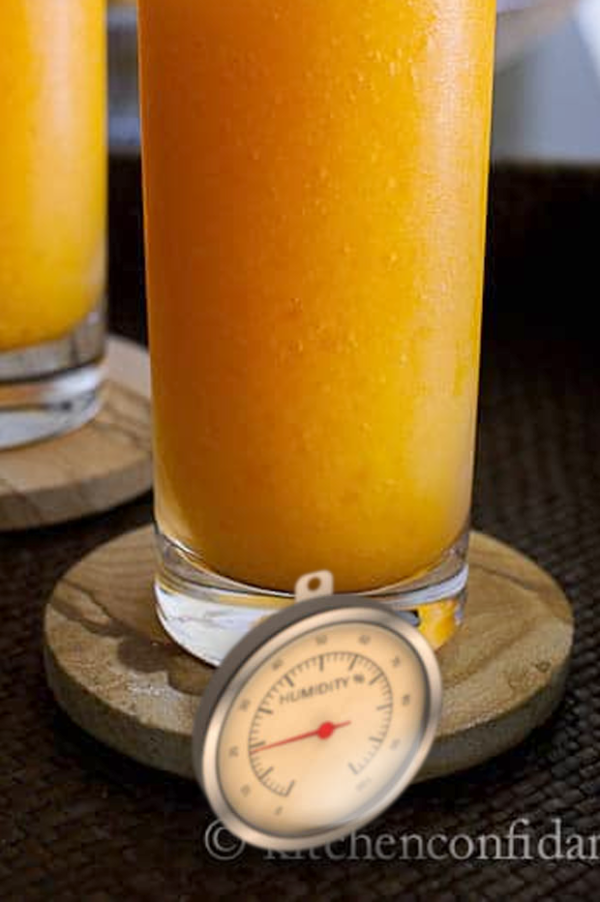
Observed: value=20 unit=%
